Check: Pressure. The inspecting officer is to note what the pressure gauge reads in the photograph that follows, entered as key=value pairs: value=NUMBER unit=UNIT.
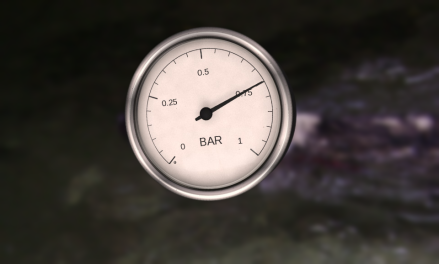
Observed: value=0.75 unit=bar
